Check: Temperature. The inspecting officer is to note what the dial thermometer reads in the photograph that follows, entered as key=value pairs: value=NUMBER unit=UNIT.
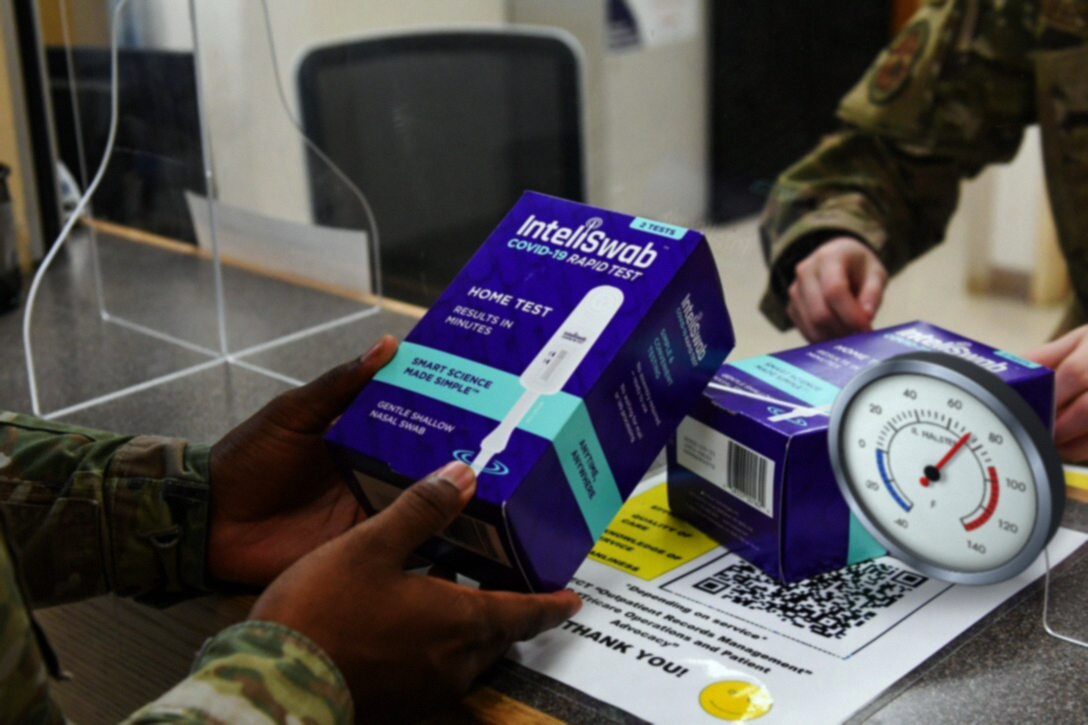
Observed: value=72 unit=°F
